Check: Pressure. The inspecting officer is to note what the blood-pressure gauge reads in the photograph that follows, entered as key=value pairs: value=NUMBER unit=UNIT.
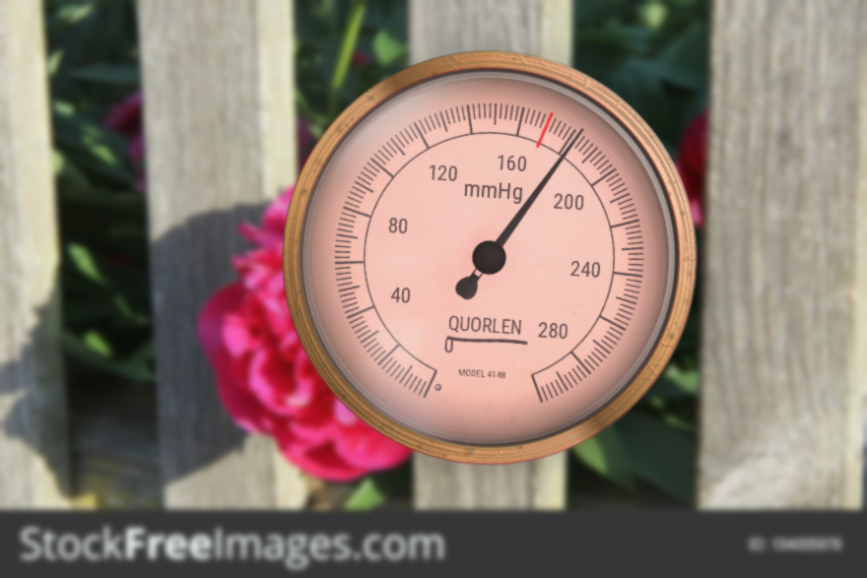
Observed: value=182 unit=mmHg
